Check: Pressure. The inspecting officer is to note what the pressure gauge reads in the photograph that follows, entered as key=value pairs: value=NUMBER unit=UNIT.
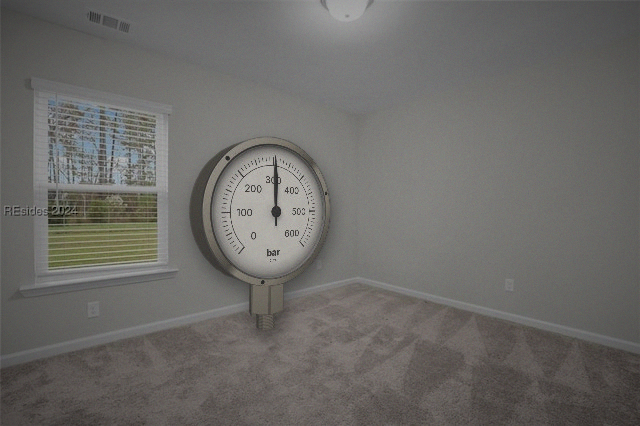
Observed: value=300 unit=bar
